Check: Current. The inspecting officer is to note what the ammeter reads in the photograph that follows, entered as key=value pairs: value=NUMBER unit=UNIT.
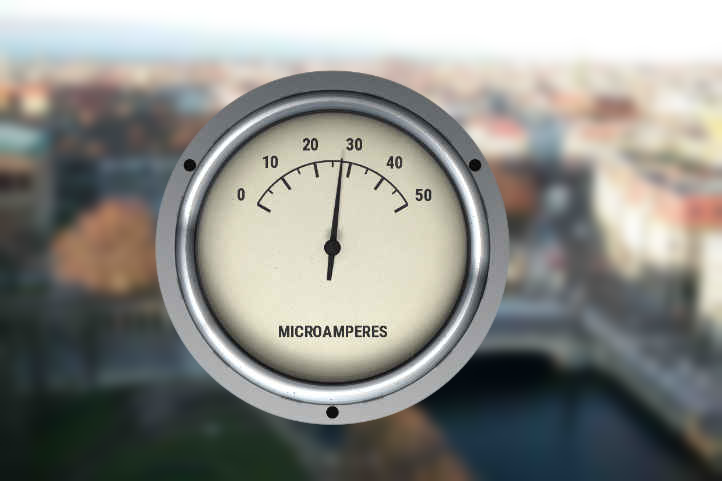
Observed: value=27.5 unit=µA
